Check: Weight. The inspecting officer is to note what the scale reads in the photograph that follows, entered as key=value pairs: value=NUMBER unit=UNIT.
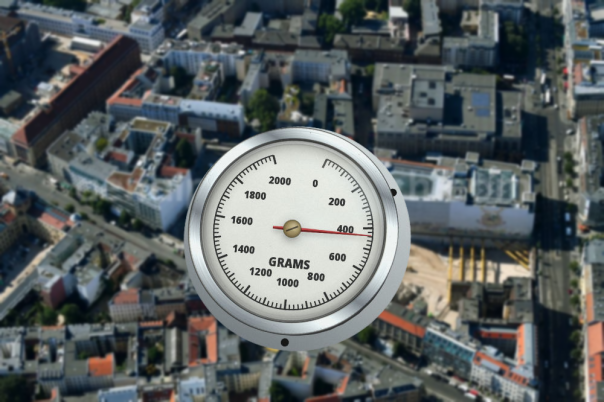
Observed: value=440 unit=g
